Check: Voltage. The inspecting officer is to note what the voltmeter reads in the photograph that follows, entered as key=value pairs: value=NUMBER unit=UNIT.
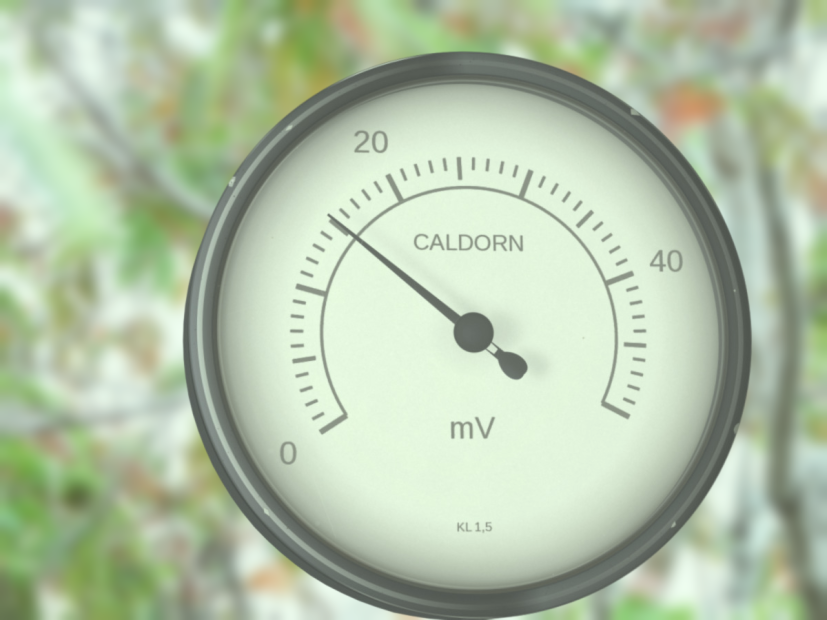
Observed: value=15 unit=mV
